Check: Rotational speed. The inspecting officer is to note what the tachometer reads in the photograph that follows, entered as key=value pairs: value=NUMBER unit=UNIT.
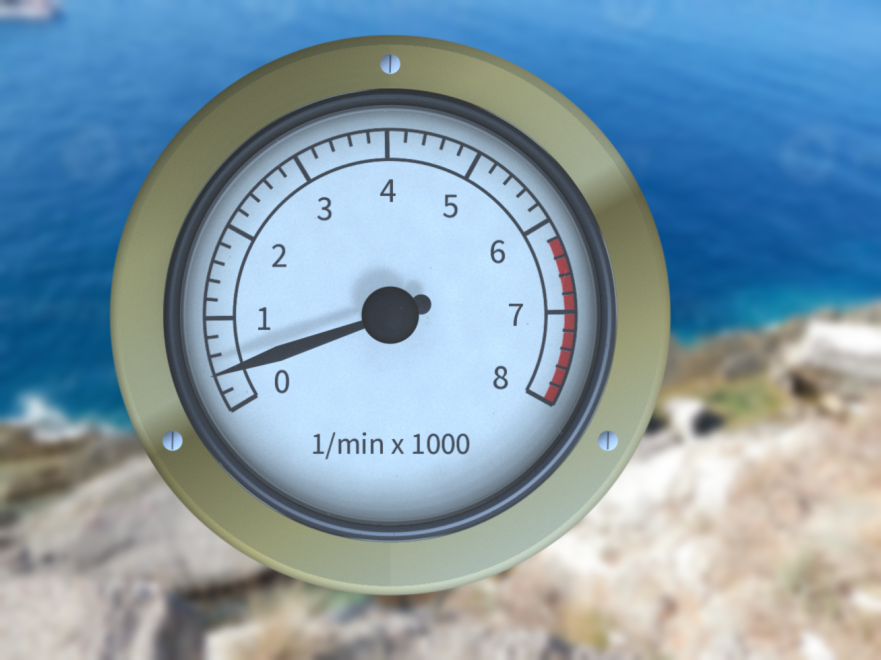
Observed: value=400 unit=rpm
